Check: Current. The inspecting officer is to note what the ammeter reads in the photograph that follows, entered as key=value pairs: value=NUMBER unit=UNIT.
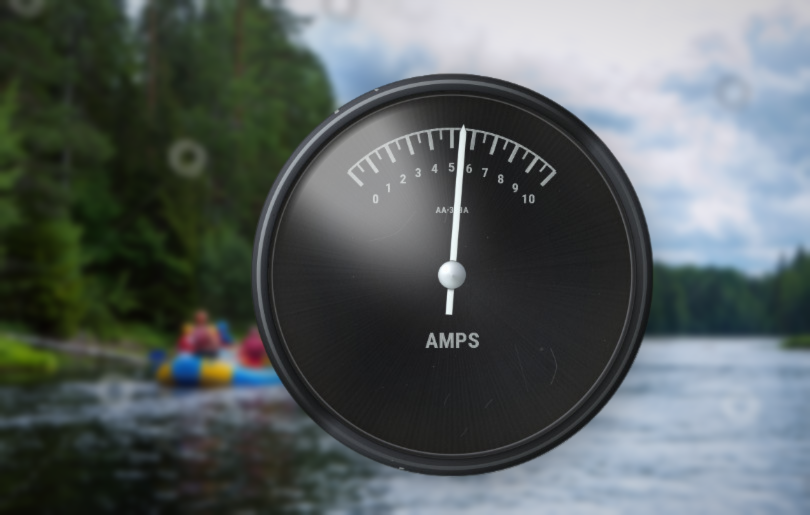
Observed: value=5.5 unit=A
